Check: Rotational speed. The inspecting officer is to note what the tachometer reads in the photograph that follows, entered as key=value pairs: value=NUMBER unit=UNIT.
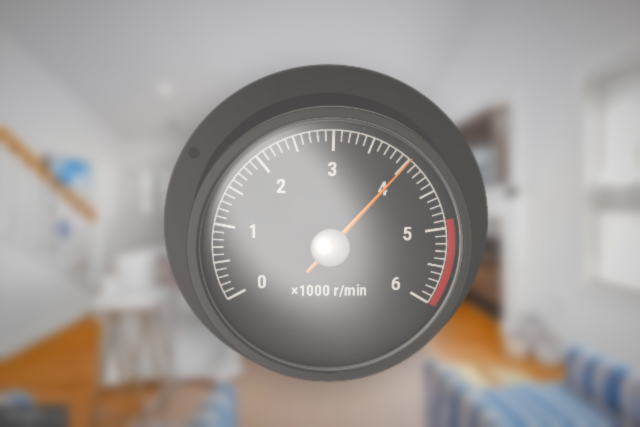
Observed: value=4000 unit=rpm
